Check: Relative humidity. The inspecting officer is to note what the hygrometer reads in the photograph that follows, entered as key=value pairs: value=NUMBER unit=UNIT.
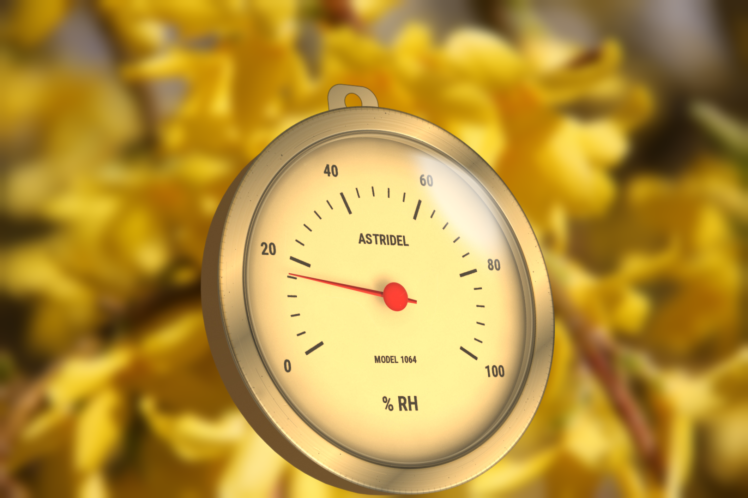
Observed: value=16 unit=%
